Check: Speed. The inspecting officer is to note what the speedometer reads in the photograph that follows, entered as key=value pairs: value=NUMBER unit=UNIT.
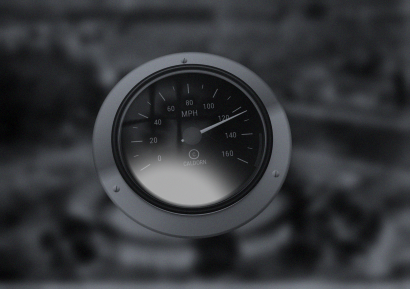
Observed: value=125 unit=mph
